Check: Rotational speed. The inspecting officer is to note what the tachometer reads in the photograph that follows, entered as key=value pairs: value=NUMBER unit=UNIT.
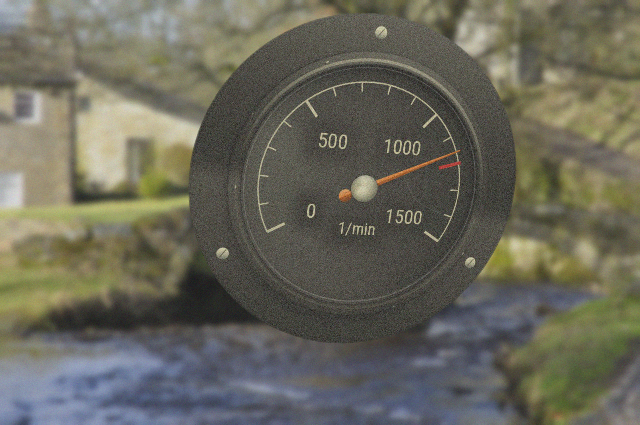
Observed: value=1150 unit=rpm
